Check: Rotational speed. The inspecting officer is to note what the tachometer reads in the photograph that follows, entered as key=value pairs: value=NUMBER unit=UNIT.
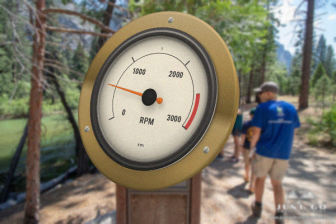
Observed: value=500 unit=rpm
